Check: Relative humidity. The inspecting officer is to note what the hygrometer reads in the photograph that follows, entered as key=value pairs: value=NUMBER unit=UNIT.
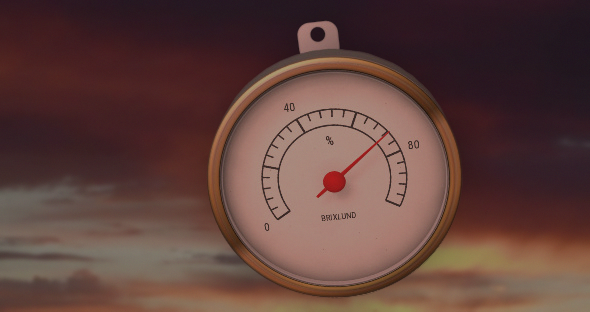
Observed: value=72 unit=%
